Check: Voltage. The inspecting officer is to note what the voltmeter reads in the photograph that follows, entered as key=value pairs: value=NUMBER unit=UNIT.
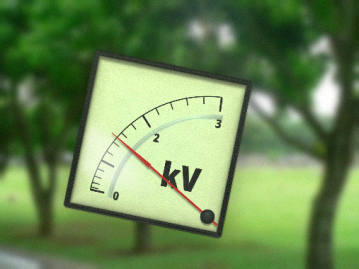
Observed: value=1.5 unit=kV
